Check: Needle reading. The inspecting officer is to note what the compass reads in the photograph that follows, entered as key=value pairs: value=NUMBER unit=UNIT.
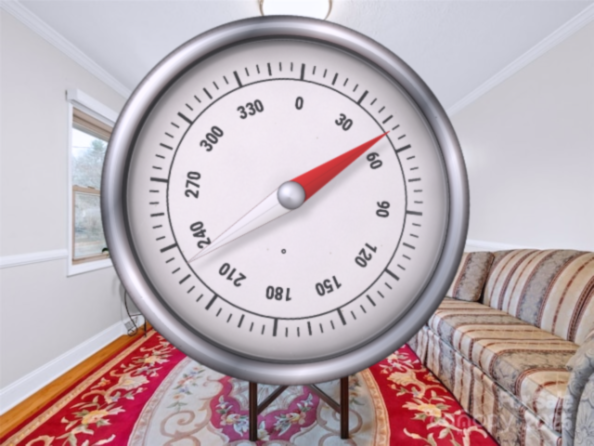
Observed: value=50 unit=°
